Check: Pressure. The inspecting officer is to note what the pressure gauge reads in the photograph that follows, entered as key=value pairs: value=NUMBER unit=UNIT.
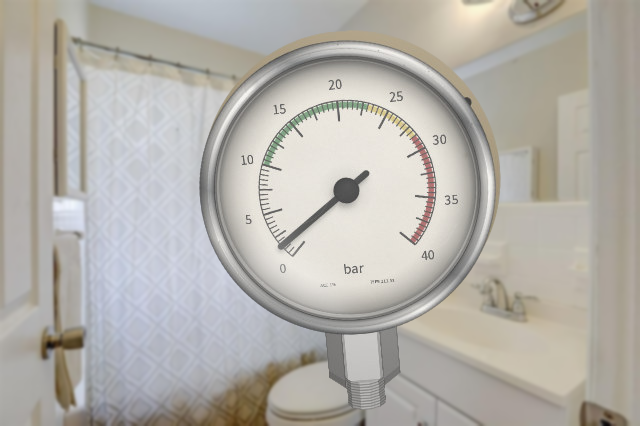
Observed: value=1.5 unit=bar
